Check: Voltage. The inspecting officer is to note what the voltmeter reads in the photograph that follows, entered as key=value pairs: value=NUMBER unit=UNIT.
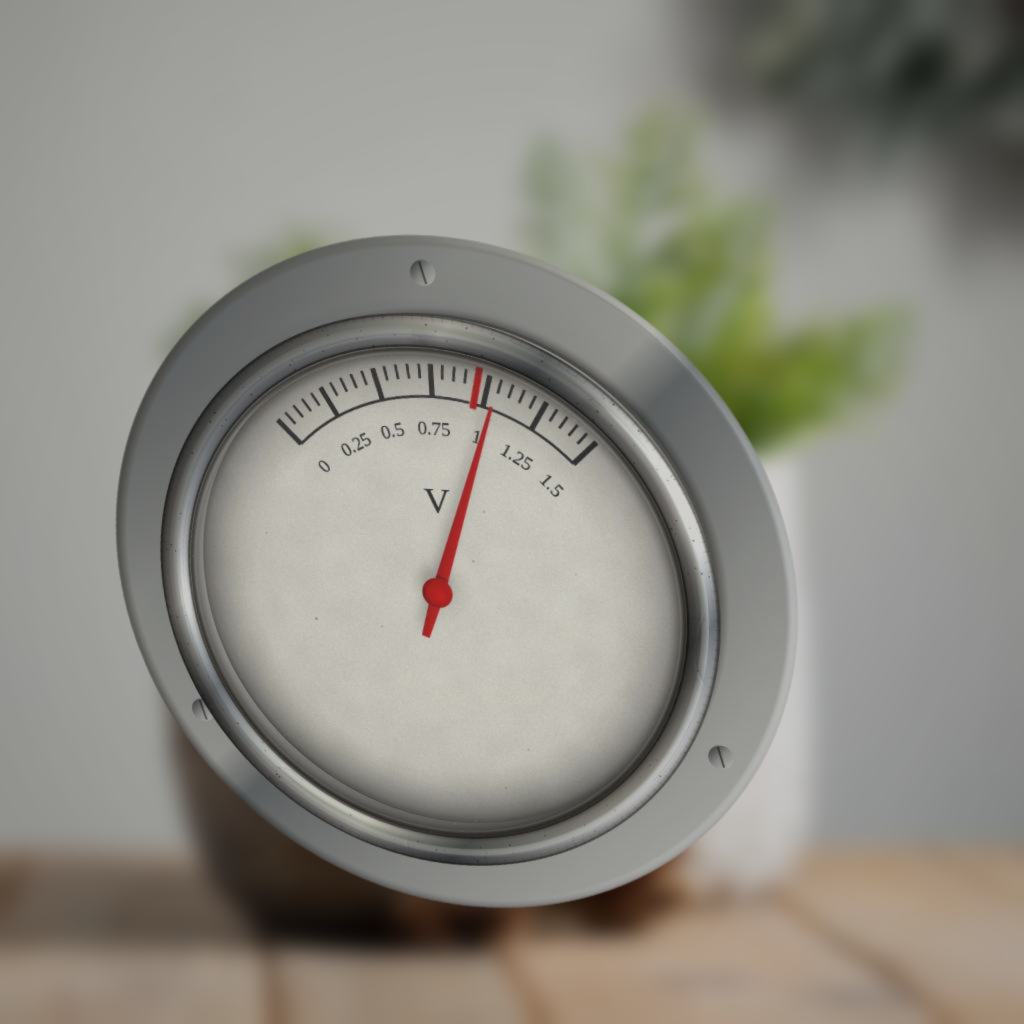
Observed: value=1.05 unit=V
